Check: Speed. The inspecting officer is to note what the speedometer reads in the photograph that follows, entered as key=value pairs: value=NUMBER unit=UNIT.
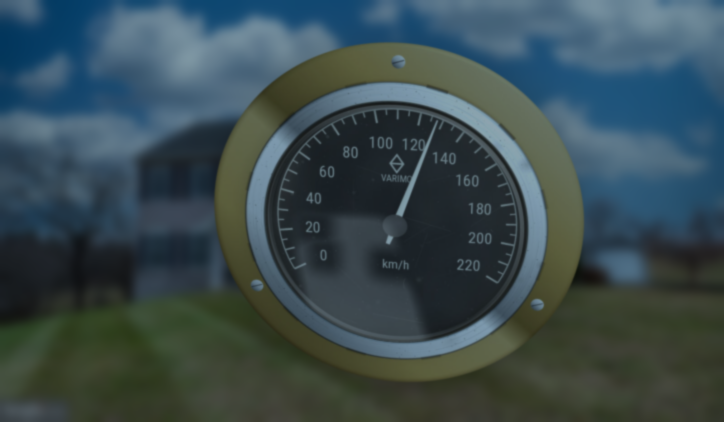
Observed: value=127.5 unit=km/h
